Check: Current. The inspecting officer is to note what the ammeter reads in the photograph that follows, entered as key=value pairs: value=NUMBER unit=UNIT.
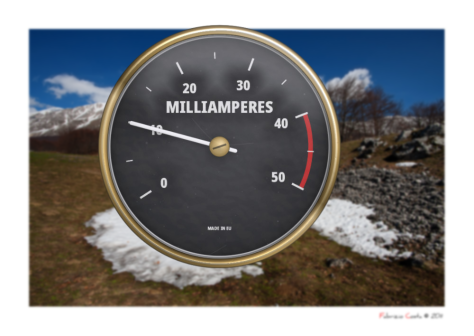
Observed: value=10 unit=mA
